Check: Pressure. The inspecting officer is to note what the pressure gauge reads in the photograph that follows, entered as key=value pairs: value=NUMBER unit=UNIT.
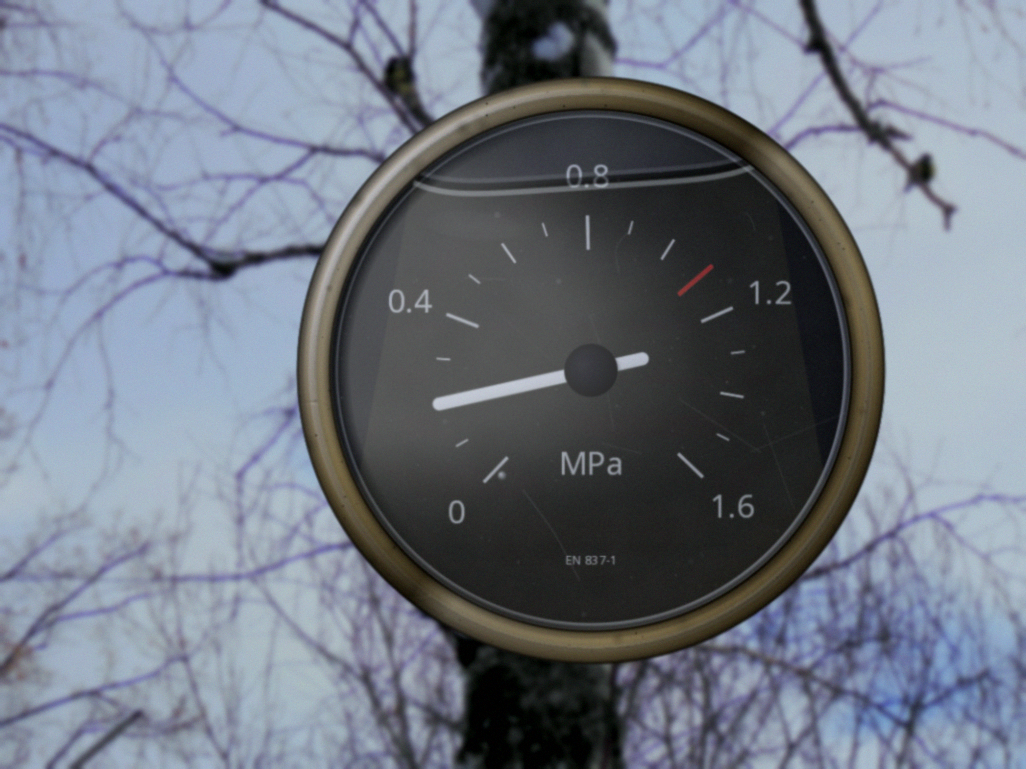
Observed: value=0.2 unit=MPa
